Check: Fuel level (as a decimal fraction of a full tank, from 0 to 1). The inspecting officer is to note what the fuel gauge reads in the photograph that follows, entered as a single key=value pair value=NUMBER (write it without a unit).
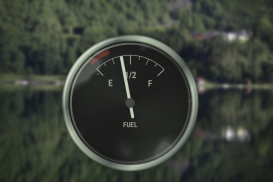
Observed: value=0.375
